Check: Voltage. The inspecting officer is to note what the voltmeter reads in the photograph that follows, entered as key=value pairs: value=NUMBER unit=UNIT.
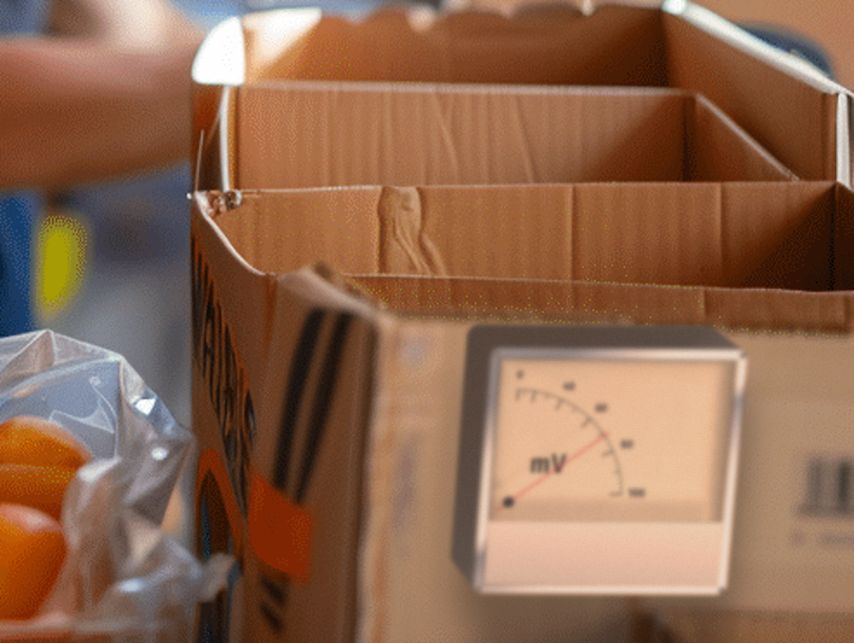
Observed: value=70 unit=mV
